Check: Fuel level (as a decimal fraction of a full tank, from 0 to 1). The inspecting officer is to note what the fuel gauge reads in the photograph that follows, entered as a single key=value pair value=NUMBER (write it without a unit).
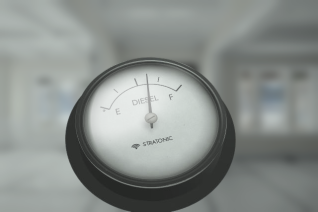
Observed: value=0.625
